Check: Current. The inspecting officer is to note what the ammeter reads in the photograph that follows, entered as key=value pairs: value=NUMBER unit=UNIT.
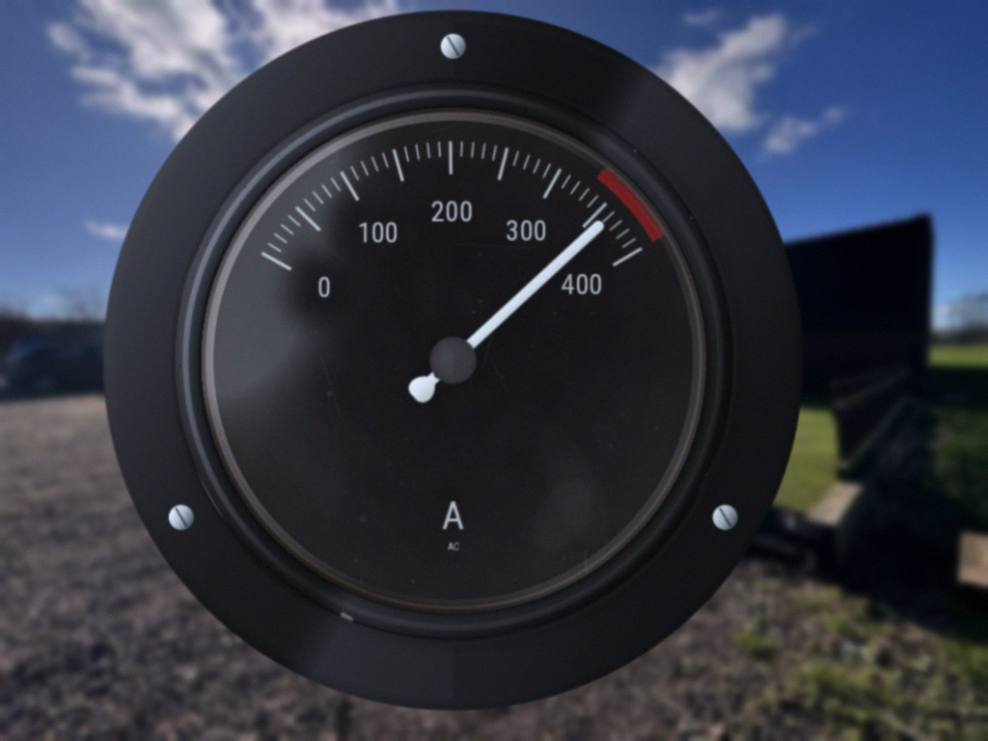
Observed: value=360 unit=A
